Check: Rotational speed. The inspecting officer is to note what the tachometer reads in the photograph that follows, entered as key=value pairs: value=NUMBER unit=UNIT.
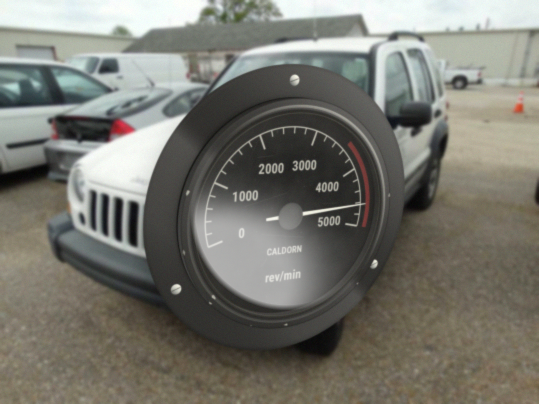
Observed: value=4600 unit=rpm
